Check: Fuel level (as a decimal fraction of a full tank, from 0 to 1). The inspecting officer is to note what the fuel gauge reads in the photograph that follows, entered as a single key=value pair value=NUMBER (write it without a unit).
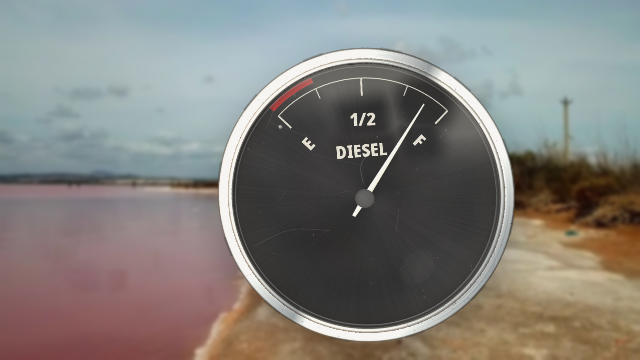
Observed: value=0.875
